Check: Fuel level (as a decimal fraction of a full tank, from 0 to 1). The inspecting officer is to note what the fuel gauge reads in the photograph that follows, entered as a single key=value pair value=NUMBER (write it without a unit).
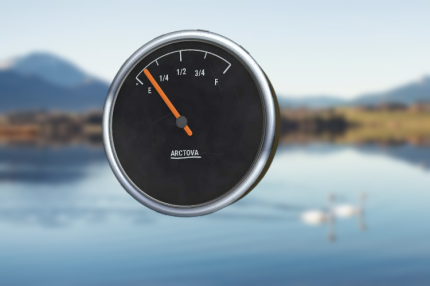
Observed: value=0.125
